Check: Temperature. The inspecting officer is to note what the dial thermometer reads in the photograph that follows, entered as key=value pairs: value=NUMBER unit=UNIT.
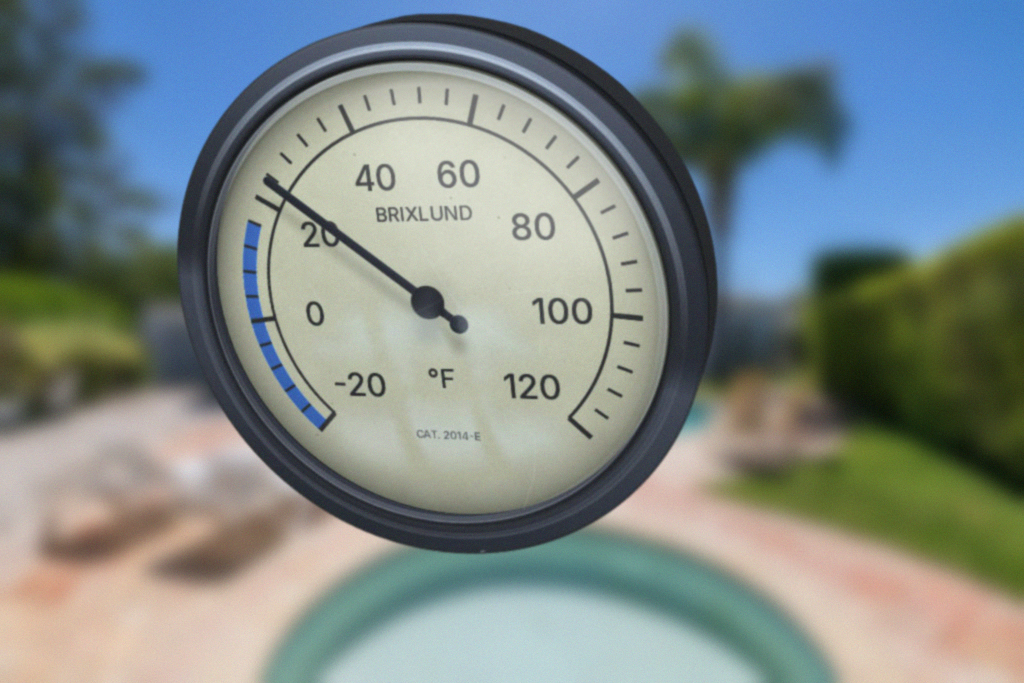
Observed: value=24 unit=°F
